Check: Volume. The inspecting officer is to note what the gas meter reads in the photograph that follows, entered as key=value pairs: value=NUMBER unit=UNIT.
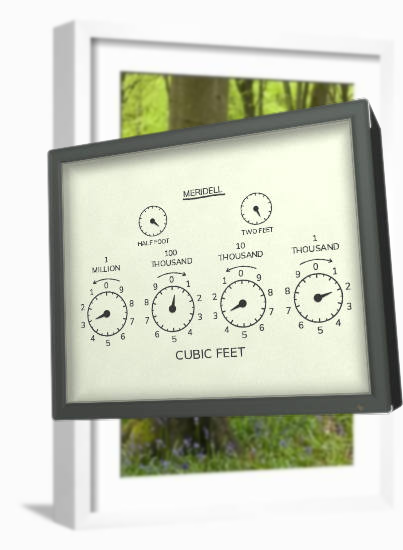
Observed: value=303200 unit=ft³
